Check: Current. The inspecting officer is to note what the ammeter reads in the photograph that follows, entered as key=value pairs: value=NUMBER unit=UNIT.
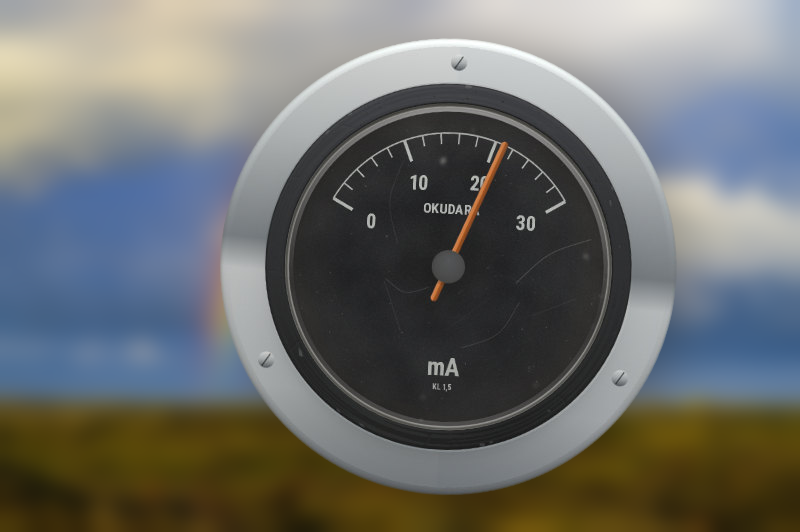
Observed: value=21 unit=mA
